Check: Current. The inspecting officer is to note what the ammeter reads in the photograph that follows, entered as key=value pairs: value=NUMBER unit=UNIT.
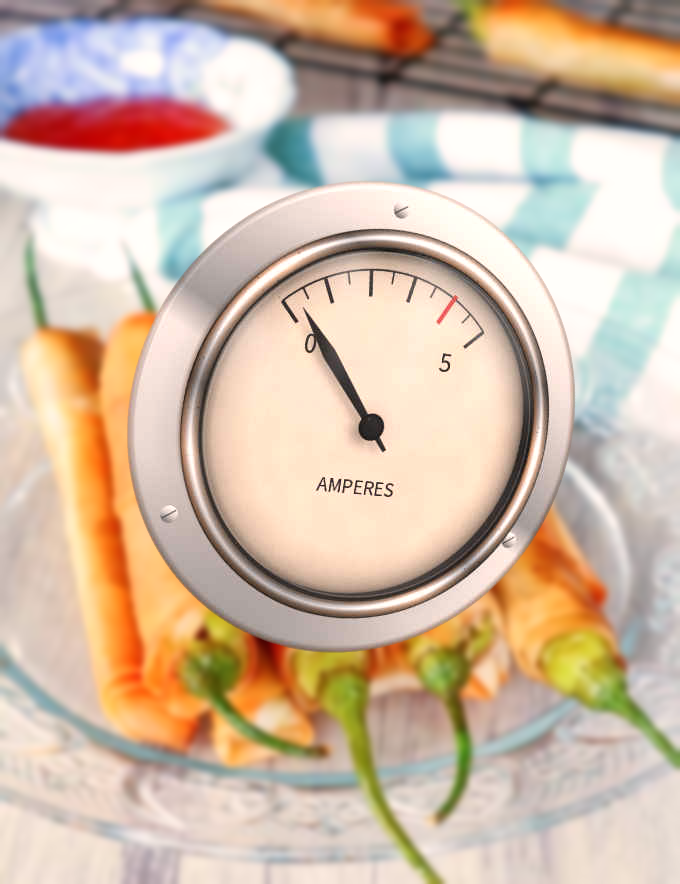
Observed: value=0.25 unit=A
